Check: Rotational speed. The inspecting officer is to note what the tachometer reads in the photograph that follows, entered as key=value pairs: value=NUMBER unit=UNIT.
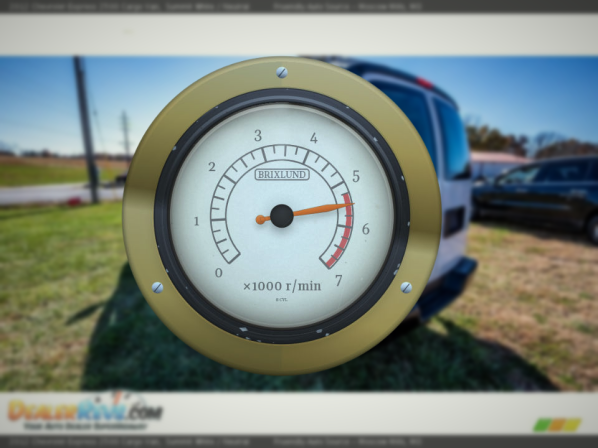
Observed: value=5500 unit=rpm
